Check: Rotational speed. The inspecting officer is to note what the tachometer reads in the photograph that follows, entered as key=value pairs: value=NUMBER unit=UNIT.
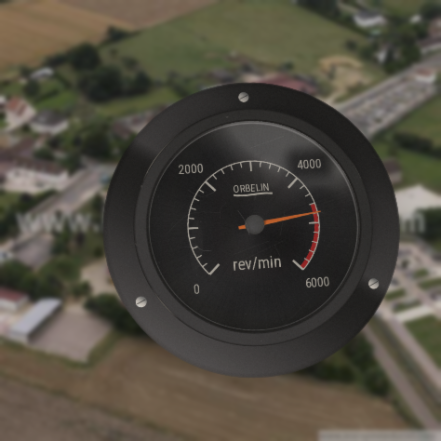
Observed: value=4800 unit=rpm
